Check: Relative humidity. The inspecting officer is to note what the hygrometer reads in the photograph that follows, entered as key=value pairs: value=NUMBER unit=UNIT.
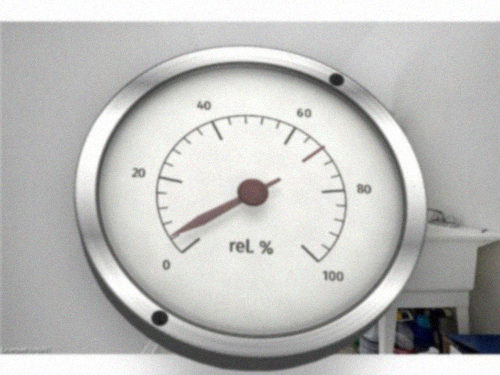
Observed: value=4 unit=%
